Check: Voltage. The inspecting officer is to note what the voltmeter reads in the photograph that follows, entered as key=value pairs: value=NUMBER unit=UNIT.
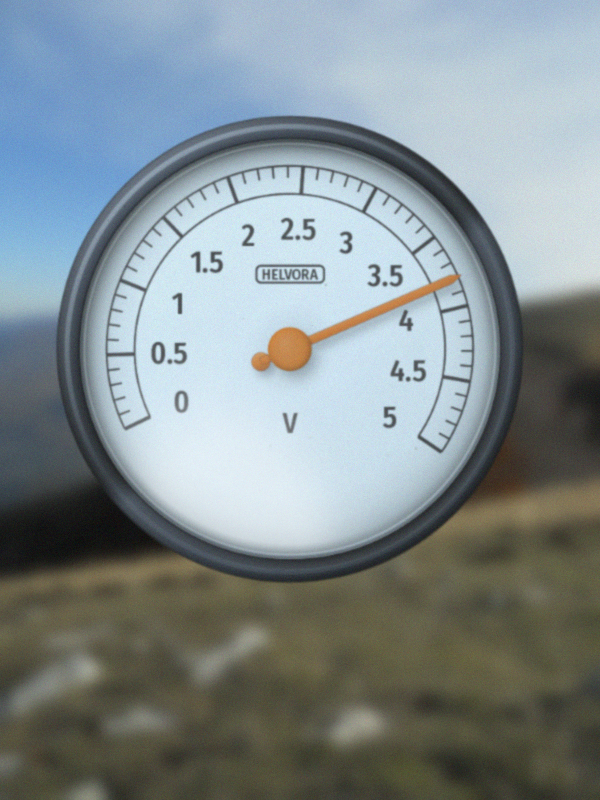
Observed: value=3.8 unit=V
